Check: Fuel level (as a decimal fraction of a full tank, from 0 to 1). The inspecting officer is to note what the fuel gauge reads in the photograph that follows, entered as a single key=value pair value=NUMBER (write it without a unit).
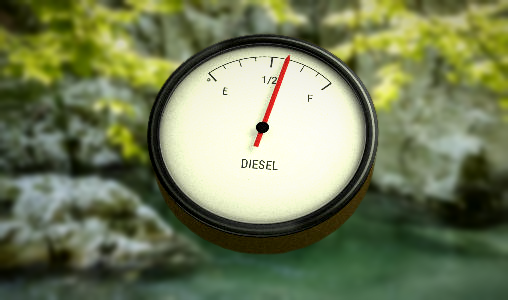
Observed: value=0.625
